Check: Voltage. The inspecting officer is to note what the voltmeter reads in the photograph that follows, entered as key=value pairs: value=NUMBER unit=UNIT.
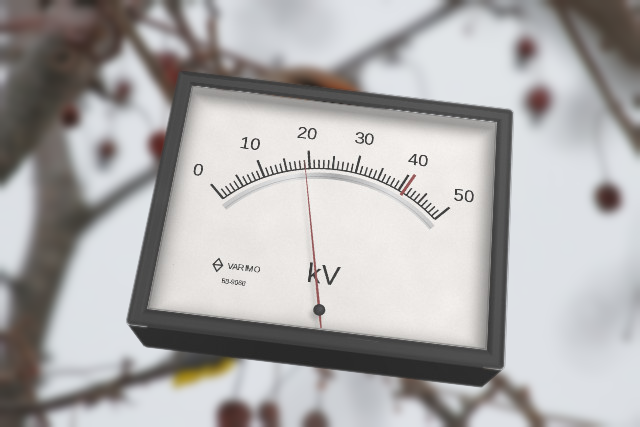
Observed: value=19 unit=kV
